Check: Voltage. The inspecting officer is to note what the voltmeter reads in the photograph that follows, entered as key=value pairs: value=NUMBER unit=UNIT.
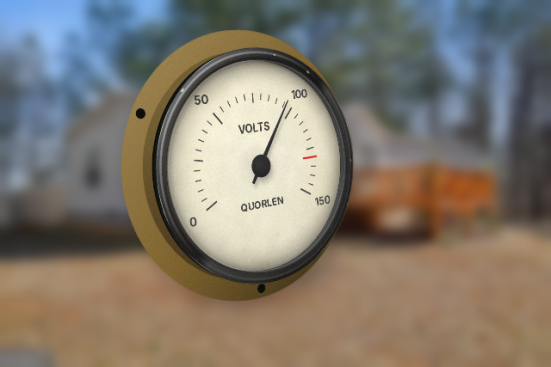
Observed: value=95 unit=V
